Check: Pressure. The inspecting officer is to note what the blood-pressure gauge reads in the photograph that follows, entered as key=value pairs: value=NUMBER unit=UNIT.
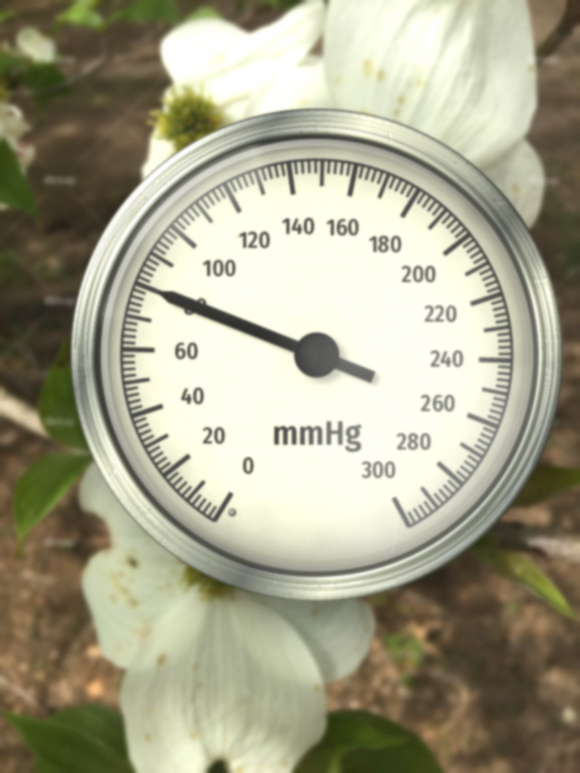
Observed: value=80 unit=mmHg
